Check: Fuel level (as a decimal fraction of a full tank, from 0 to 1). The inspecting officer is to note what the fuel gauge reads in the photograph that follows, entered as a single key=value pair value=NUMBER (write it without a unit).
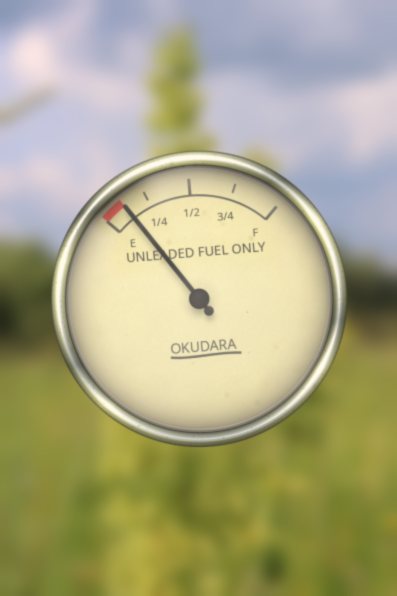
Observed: value=0.125
